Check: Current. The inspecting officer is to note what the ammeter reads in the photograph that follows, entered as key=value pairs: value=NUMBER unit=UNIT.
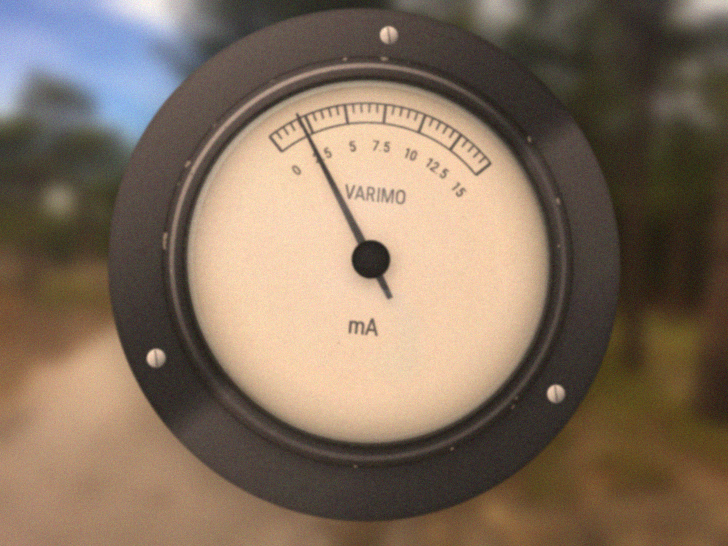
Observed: value=2 unit=mA
